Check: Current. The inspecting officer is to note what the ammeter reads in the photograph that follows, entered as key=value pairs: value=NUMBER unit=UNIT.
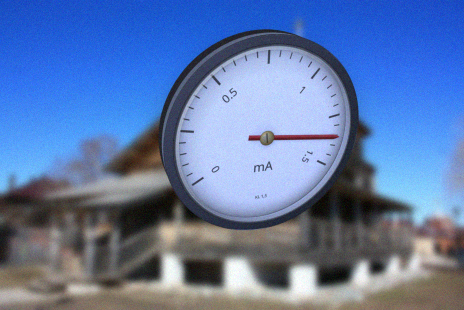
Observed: value=1.35 unit=mA
